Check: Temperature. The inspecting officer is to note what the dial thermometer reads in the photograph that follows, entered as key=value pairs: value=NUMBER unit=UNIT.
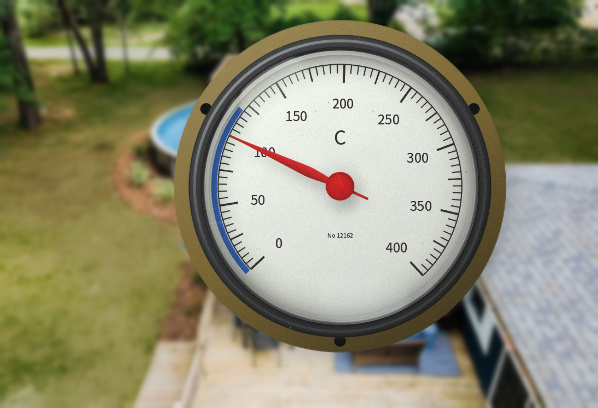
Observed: value=100 unit=°C
